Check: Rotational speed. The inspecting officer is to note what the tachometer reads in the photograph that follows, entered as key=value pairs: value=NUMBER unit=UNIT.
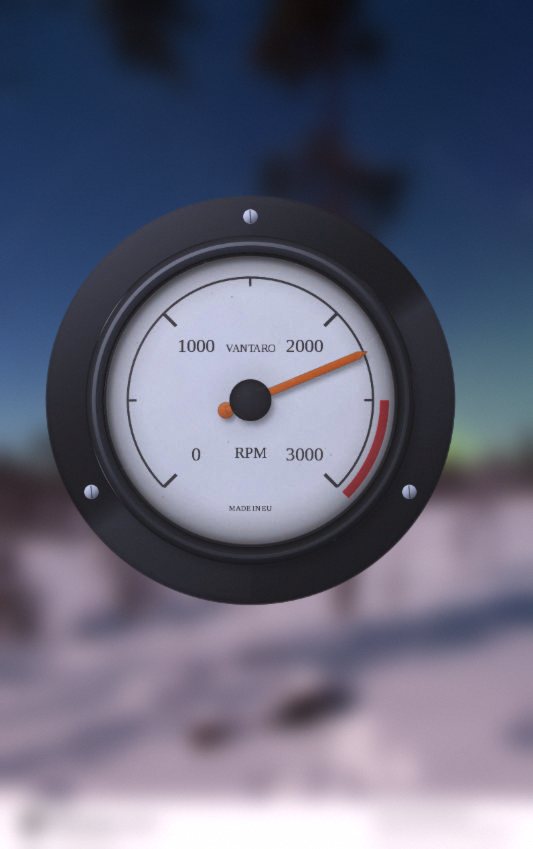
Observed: value=2250 unit=rpm
